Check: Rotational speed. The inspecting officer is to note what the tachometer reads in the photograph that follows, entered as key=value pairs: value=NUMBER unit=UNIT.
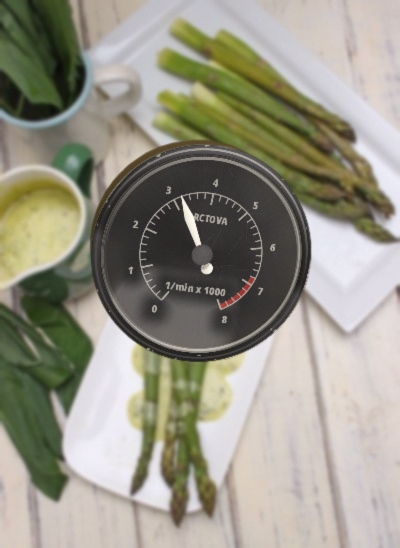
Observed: value=3200 unit=rpm
